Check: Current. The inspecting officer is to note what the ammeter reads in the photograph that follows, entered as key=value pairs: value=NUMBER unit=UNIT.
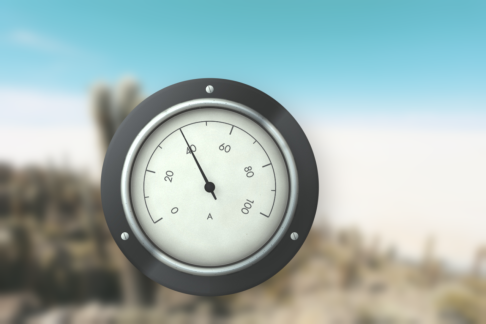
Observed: value=40 unit=A
